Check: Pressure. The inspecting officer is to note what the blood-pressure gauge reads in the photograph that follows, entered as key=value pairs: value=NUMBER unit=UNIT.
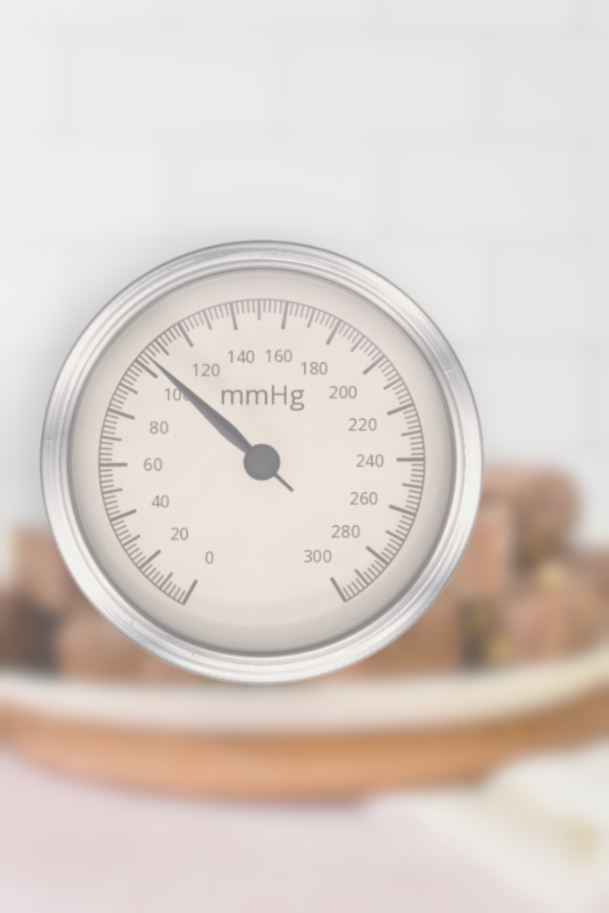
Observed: value=104 unit=mmHg
